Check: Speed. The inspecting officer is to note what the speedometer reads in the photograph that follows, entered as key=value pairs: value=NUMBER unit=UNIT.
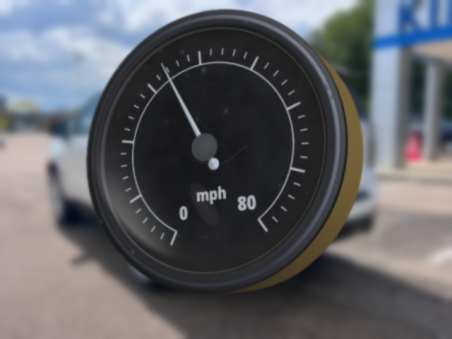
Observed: value=34 unit=mph
